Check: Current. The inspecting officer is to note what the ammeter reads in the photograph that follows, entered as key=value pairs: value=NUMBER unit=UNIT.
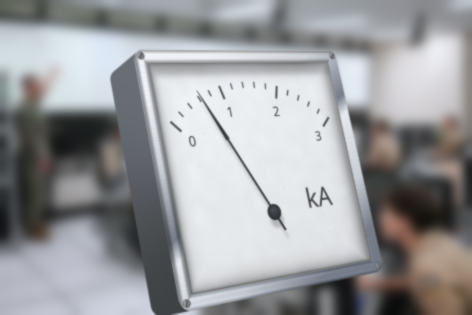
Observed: value=0.6 unit=kA
